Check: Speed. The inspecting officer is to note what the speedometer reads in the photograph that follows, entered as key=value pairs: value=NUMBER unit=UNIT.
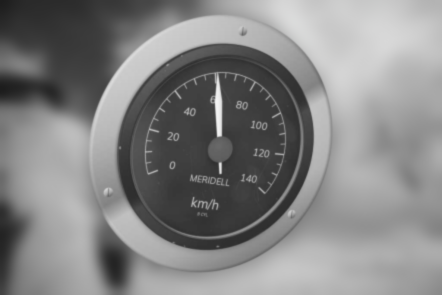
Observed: value=60 unit=km/h
